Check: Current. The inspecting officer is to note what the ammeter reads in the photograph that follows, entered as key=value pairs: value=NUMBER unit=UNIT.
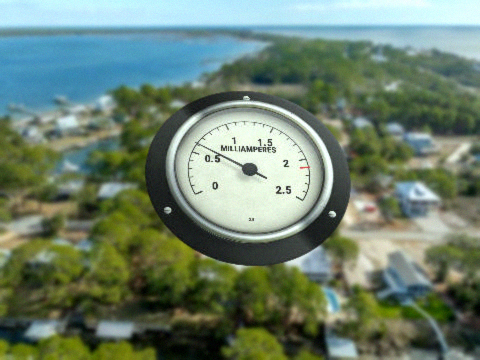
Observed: value=0.6 unit=mA
